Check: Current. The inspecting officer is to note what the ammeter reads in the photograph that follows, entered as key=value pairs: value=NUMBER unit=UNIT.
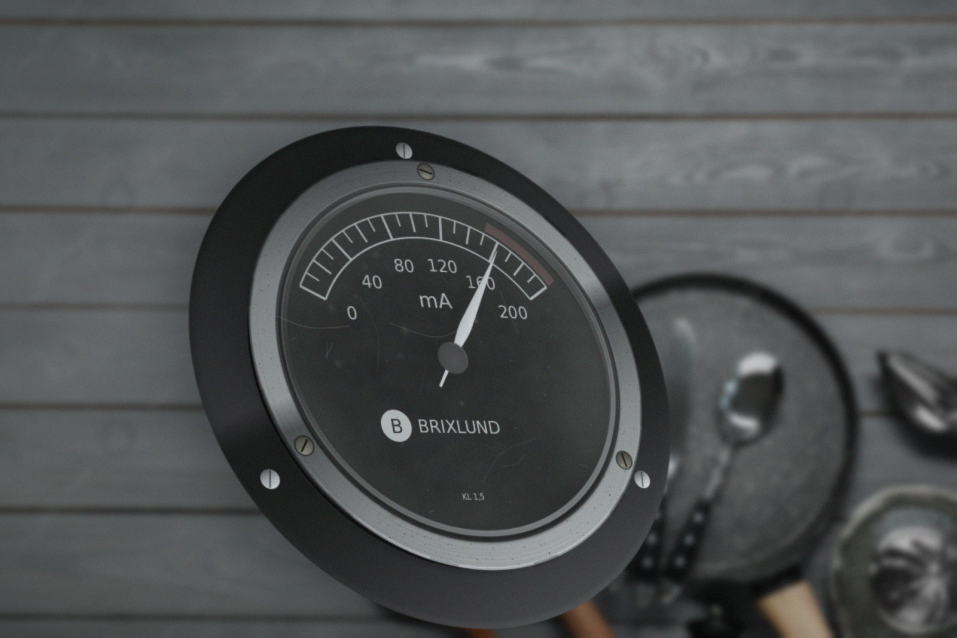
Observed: value=160 unit=mA
